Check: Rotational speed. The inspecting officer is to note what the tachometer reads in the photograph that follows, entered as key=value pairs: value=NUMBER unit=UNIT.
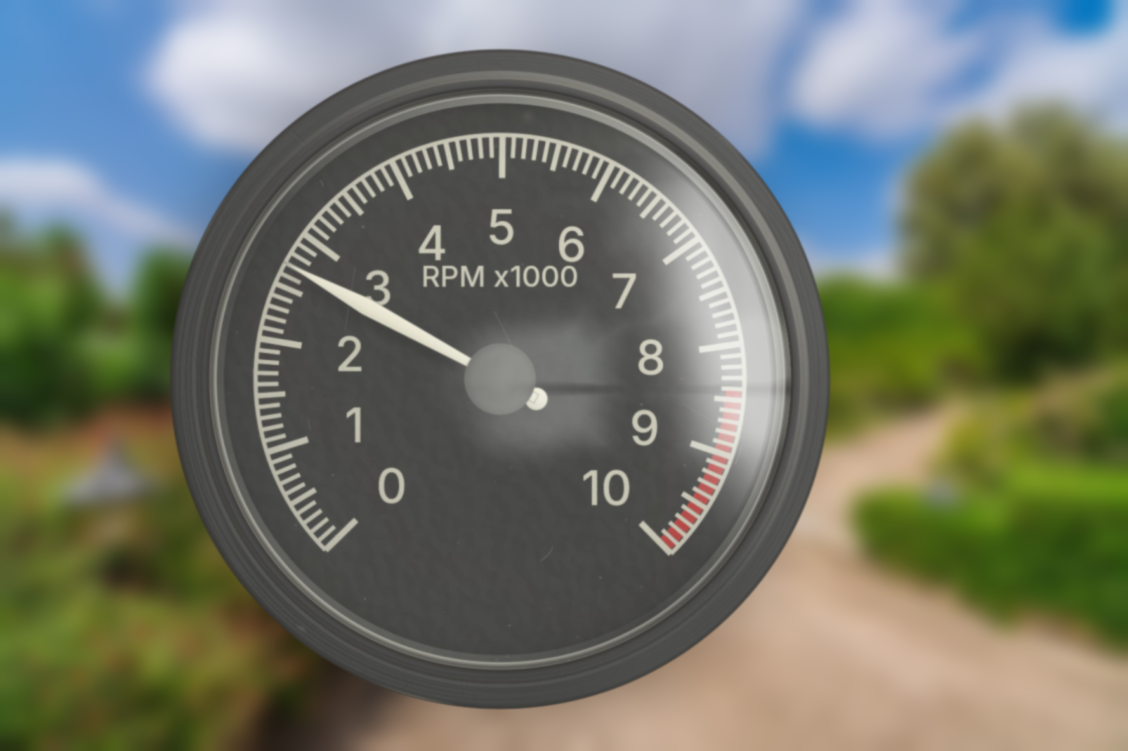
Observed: value=2700 unit=rpm
